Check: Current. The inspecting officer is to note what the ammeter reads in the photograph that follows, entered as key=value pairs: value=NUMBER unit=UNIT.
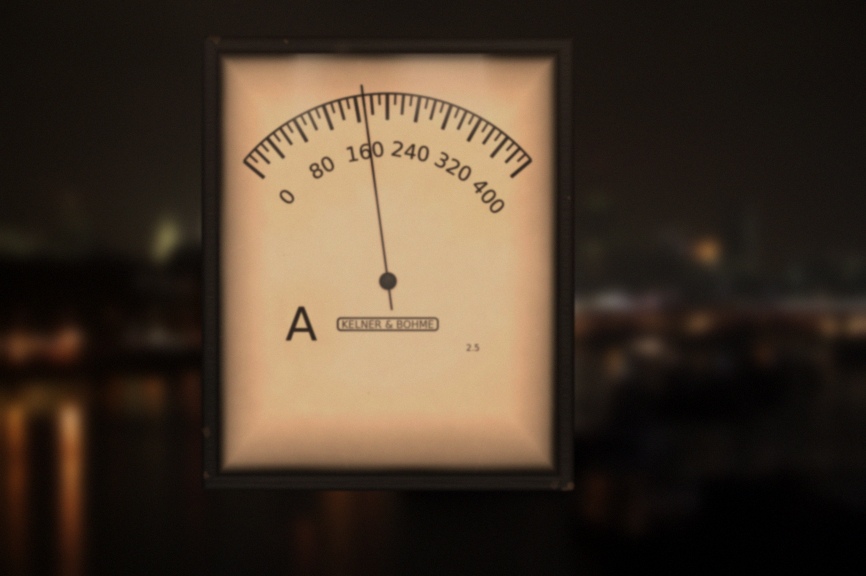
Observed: value=170 unit=A
